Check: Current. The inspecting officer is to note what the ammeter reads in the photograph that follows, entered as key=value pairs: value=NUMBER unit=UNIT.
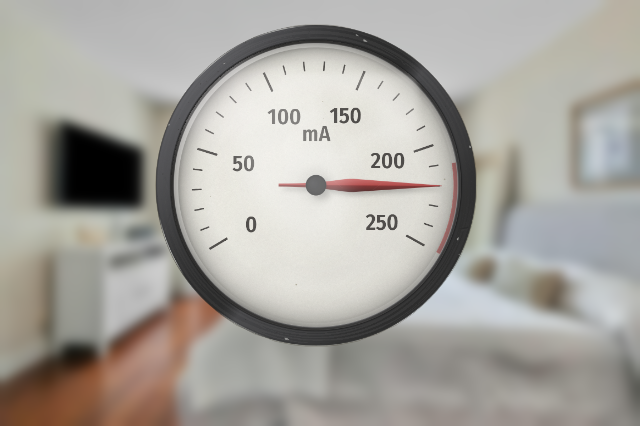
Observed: value=220 unit=mA
